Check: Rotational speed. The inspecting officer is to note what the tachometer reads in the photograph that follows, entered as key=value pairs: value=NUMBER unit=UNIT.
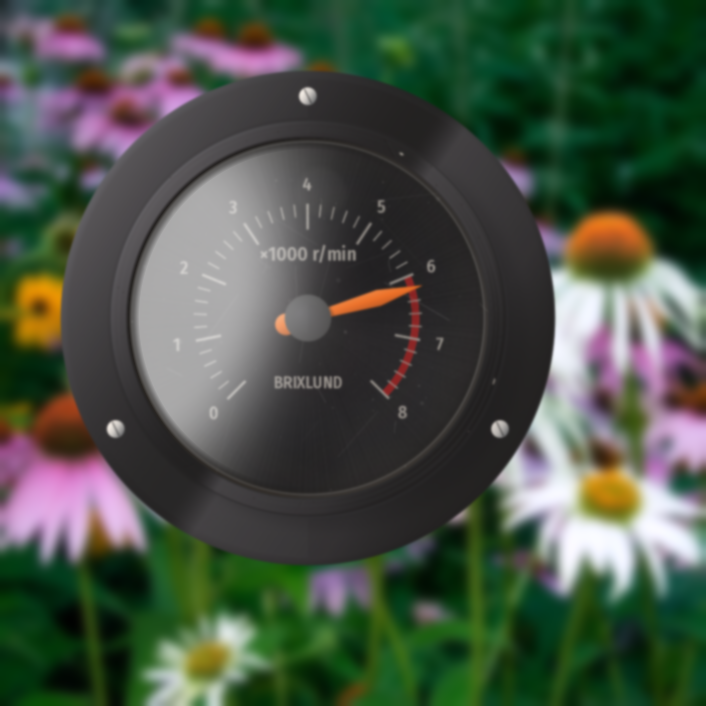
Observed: value=6200 unit=rpm
